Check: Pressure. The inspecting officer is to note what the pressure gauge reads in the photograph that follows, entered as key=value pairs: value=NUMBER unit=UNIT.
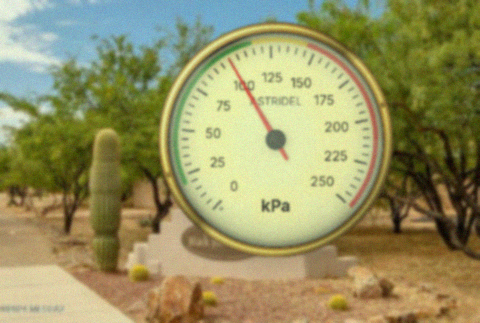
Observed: value=100 unit=kPa
